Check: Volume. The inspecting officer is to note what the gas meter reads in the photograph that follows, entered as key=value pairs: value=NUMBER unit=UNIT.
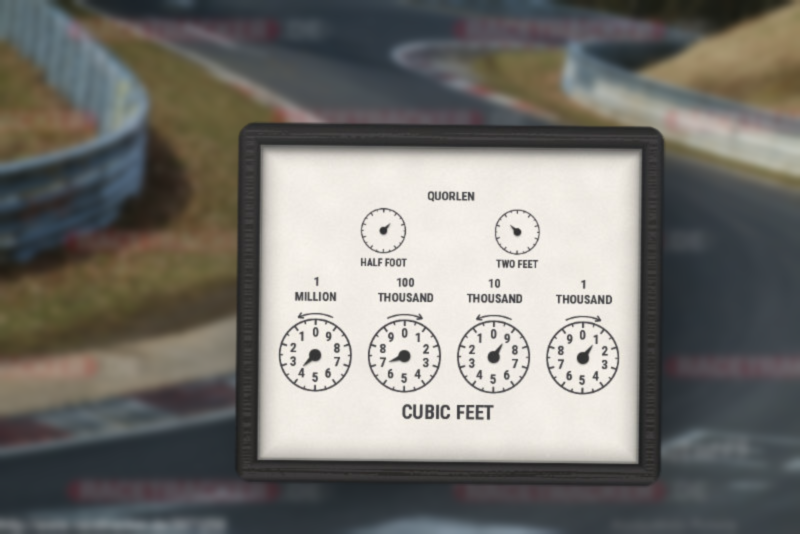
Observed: value=369100 unit=ft³
